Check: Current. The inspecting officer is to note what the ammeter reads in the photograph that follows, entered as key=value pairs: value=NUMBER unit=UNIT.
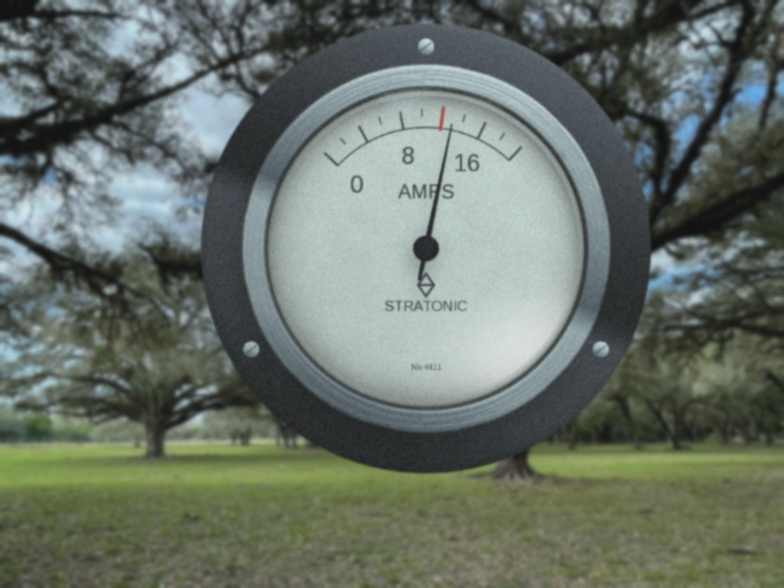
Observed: value=13 unit=A
